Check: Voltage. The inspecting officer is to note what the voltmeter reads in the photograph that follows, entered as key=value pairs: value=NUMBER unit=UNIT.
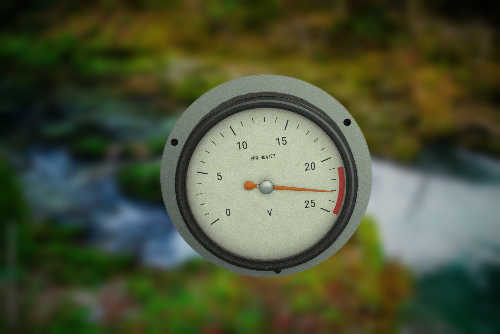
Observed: value=23 unit=V
